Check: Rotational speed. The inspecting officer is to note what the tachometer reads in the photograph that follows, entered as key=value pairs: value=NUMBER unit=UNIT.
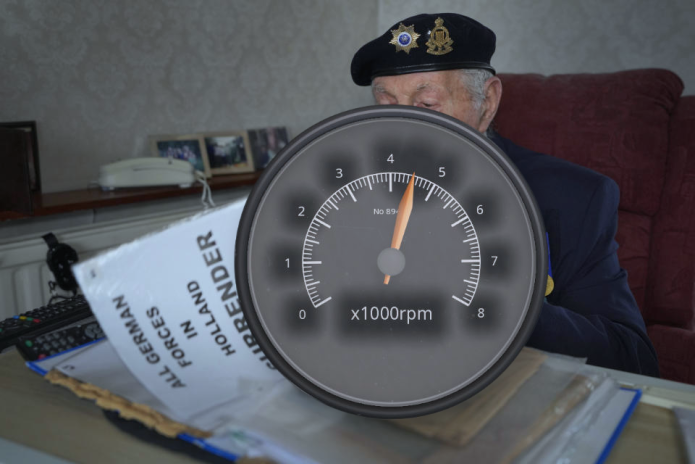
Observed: value=4500 unit=rpm
